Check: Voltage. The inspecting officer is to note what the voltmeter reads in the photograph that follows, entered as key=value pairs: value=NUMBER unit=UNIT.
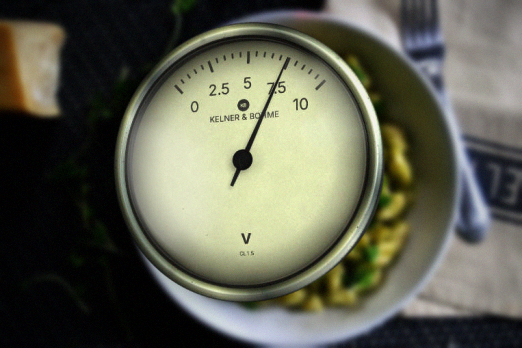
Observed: value=7.5 unit=V
